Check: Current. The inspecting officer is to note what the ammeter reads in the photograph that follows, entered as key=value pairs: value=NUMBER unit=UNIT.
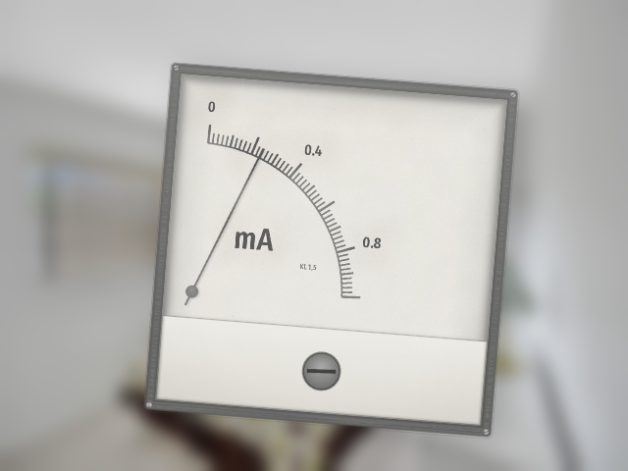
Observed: value=0.24 unit=mA
